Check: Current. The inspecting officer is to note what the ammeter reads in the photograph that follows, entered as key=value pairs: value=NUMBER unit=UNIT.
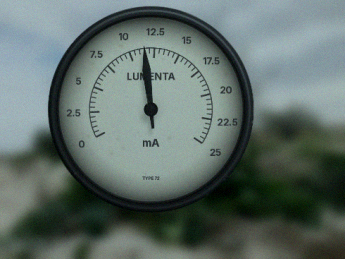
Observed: value=11.5 unit=mA
